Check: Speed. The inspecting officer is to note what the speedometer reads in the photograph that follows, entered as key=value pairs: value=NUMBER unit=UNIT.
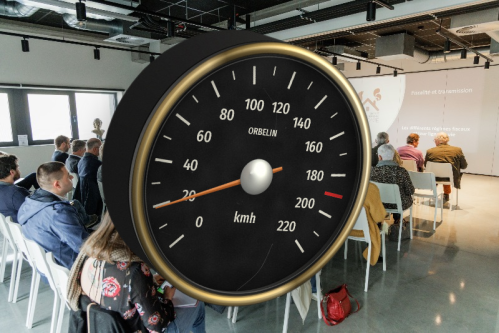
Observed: value=20 unit=km/h
